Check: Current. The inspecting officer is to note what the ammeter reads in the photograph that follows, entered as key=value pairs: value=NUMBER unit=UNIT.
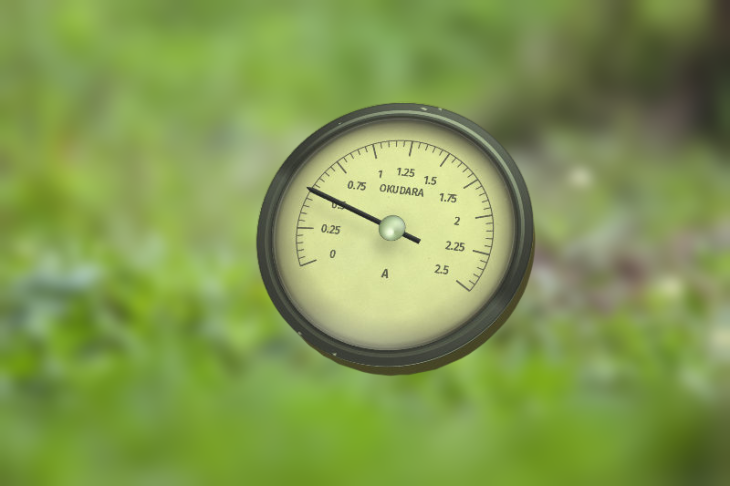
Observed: value=0.5 unit=A
